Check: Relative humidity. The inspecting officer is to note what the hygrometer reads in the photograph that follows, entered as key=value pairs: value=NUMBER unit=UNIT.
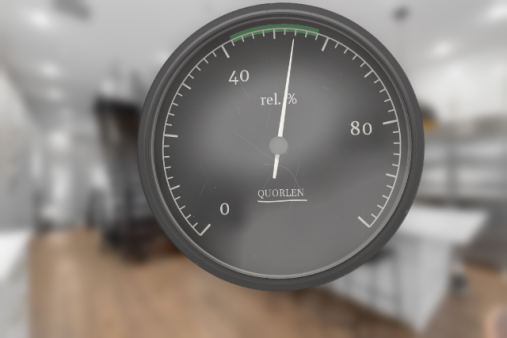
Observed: value=54 unit=%
